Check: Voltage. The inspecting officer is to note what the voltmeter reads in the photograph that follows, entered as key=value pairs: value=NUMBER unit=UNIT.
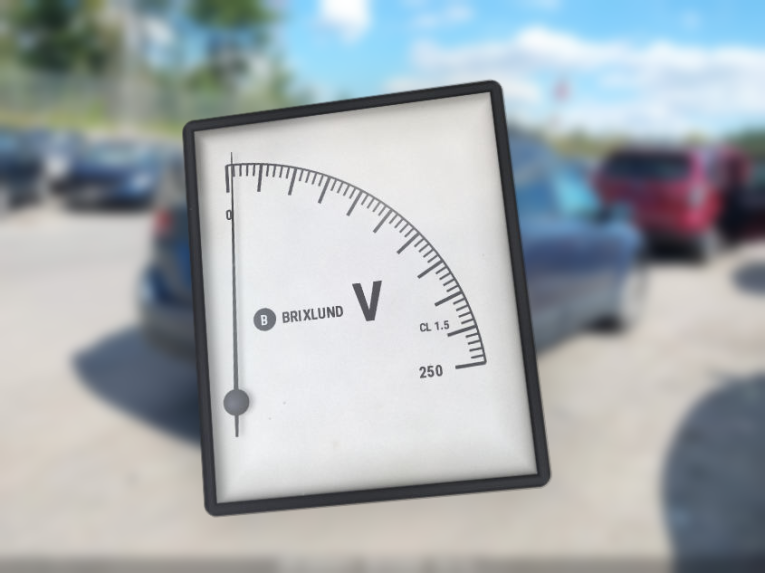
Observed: value=5 unit=V
